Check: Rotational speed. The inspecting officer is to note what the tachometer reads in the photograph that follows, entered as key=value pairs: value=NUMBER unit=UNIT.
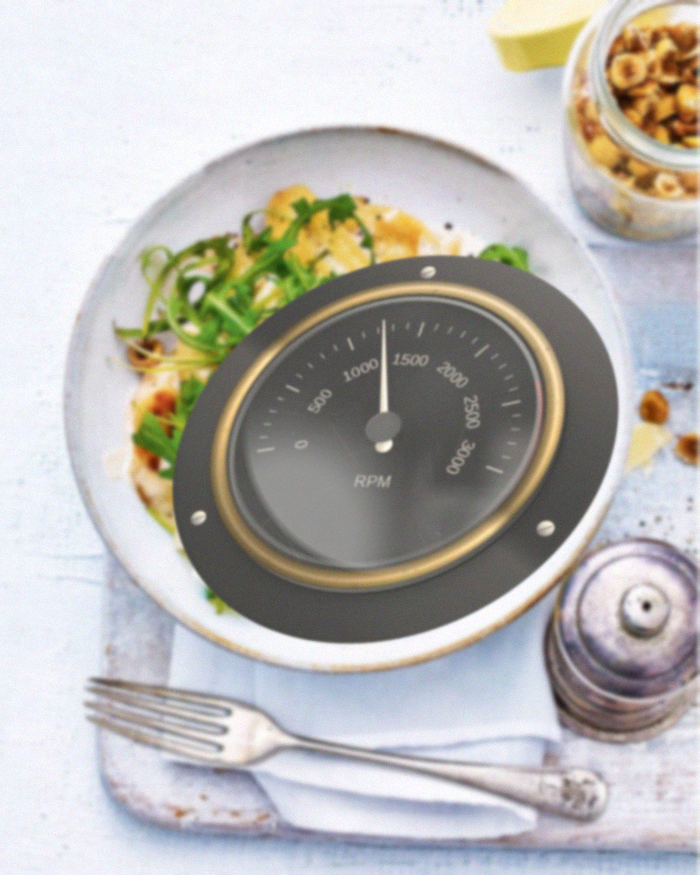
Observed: value=1250 unit=rpm
